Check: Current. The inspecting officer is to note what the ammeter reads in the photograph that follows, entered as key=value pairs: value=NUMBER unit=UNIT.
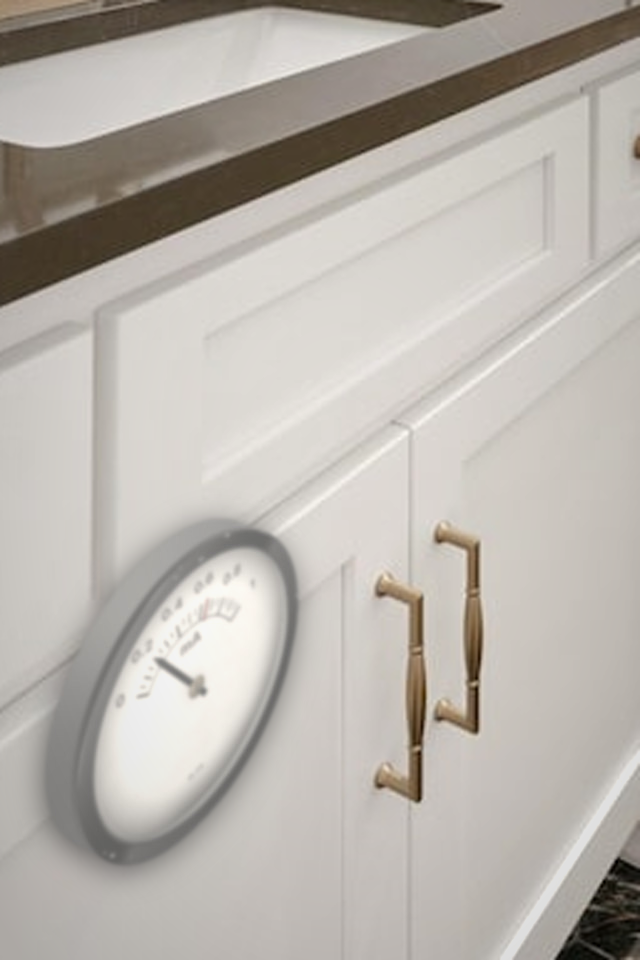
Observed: value=0.2 unit=mA
